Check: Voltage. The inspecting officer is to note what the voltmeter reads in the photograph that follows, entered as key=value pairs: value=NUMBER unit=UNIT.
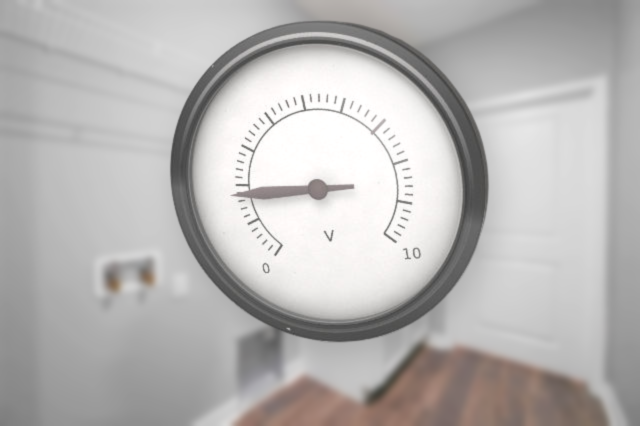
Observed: value=1.8 unit=V
